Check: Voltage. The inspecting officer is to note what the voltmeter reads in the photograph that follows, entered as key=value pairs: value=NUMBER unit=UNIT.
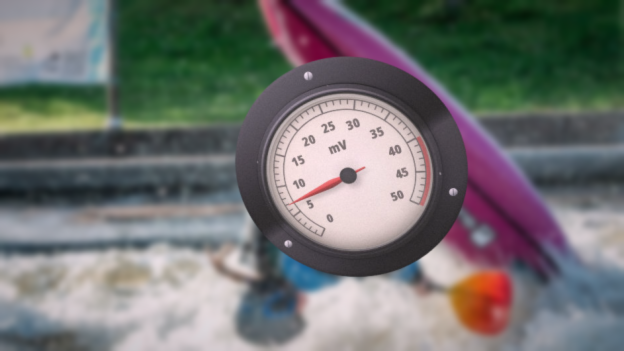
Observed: value=7 unit=mV
